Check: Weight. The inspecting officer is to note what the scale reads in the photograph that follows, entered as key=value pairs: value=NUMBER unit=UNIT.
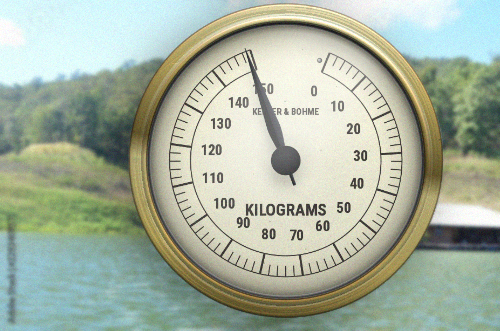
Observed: value=149 unit=kg
